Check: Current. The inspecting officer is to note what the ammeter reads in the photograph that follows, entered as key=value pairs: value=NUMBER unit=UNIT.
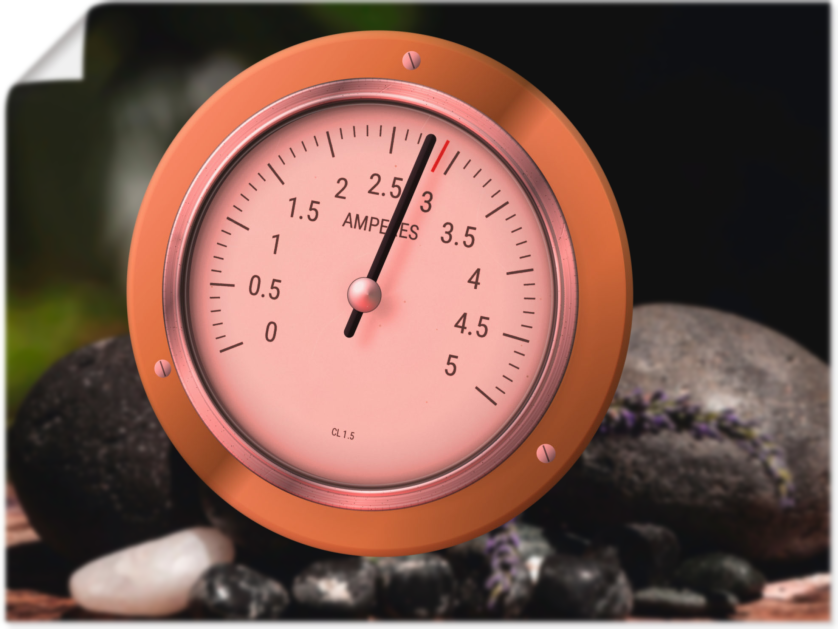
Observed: value=2.8 unit=A
